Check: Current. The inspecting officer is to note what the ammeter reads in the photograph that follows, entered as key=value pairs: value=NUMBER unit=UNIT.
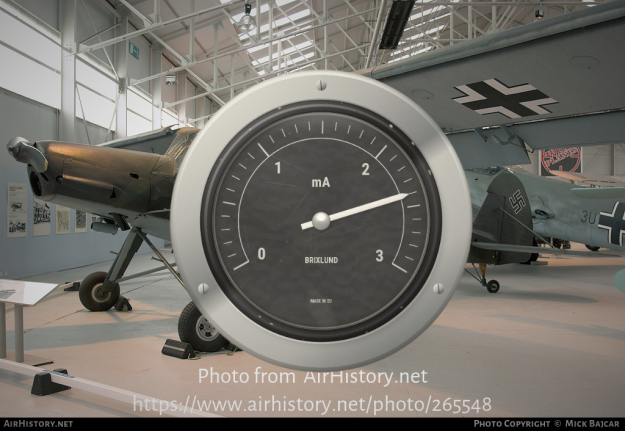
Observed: value=2.4 unit=mA
